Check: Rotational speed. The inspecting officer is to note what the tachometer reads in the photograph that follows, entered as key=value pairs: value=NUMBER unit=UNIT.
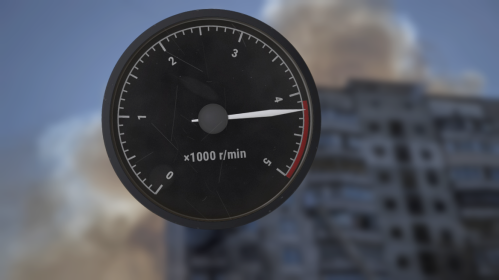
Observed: value=4200 unit=rpm
